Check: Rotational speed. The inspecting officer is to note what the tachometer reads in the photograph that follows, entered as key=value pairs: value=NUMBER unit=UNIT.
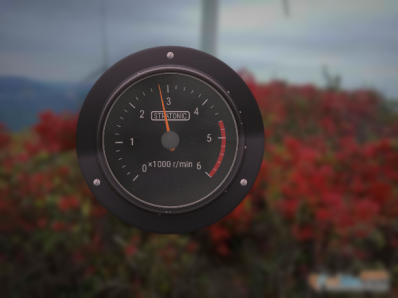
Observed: value=2800 unit=rpm
